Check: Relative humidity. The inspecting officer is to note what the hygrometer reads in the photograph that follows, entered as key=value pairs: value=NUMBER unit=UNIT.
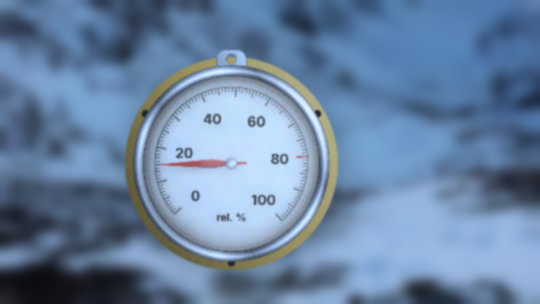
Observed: value=15 unit=%
